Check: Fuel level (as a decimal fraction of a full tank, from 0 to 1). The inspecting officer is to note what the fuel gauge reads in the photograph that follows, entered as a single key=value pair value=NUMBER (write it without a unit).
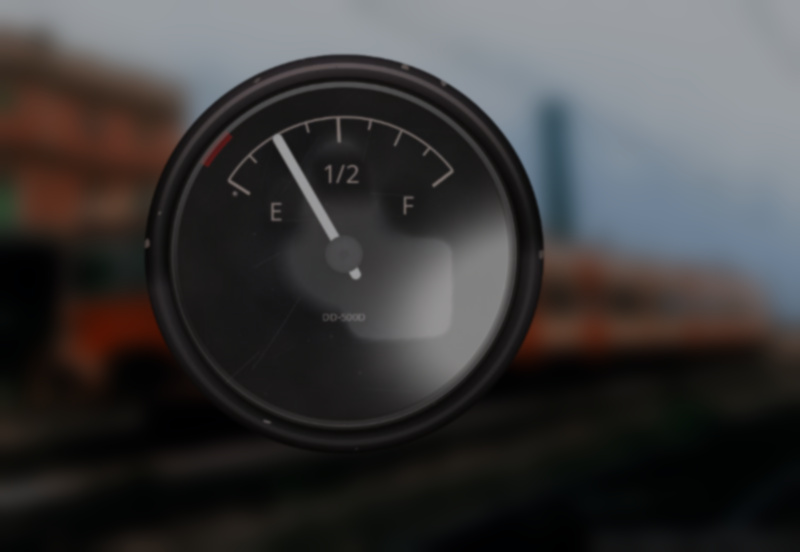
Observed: value=0.25
